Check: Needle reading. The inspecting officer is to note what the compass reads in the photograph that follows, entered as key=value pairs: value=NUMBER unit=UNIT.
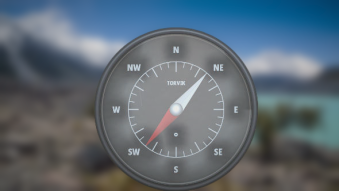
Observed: value=220 unit=°
